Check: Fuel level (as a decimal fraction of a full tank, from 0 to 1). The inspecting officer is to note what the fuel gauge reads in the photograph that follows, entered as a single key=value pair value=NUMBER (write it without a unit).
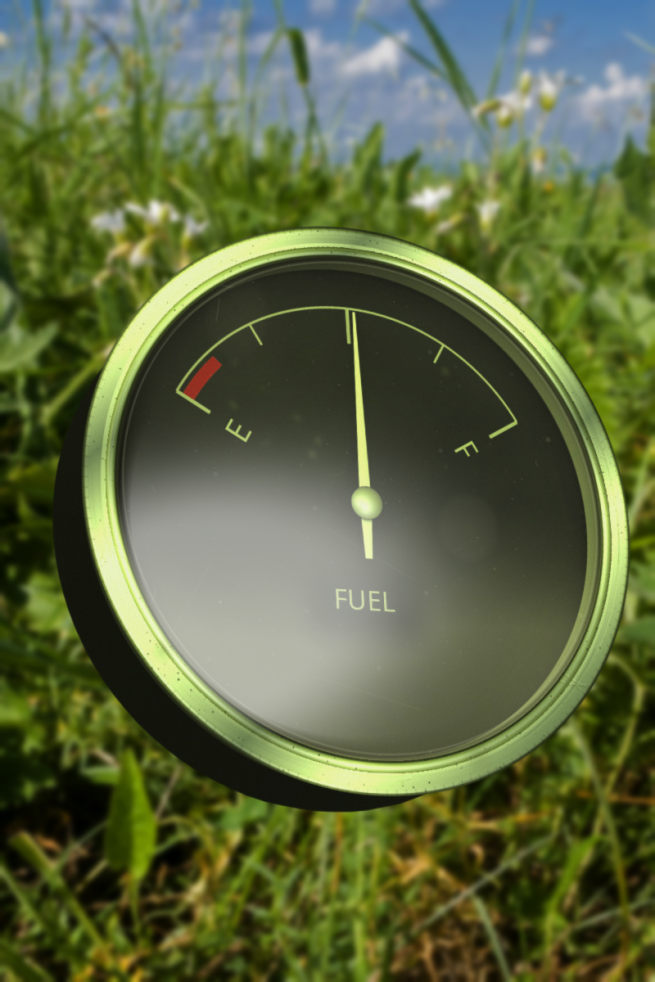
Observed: value=0.5
